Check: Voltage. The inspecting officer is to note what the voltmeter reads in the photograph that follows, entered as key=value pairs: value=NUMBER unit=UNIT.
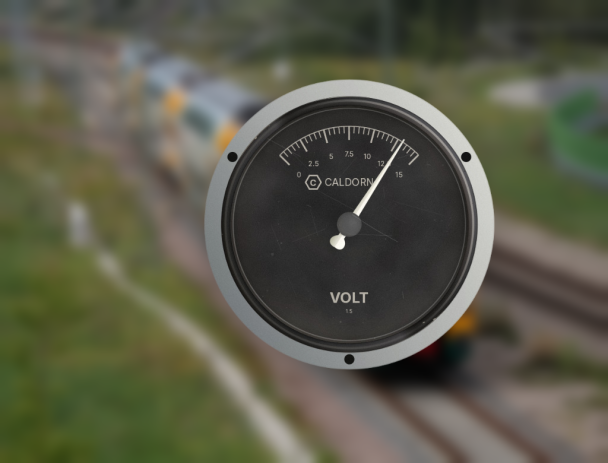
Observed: value=13 unit=V
